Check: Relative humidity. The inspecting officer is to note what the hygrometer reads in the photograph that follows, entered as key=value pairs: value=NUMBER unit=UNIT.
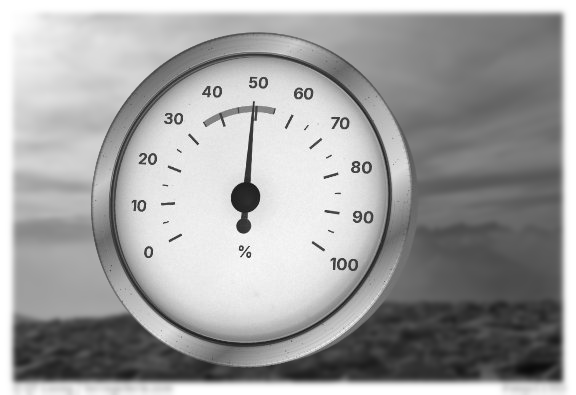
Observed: value=50 unit=%
